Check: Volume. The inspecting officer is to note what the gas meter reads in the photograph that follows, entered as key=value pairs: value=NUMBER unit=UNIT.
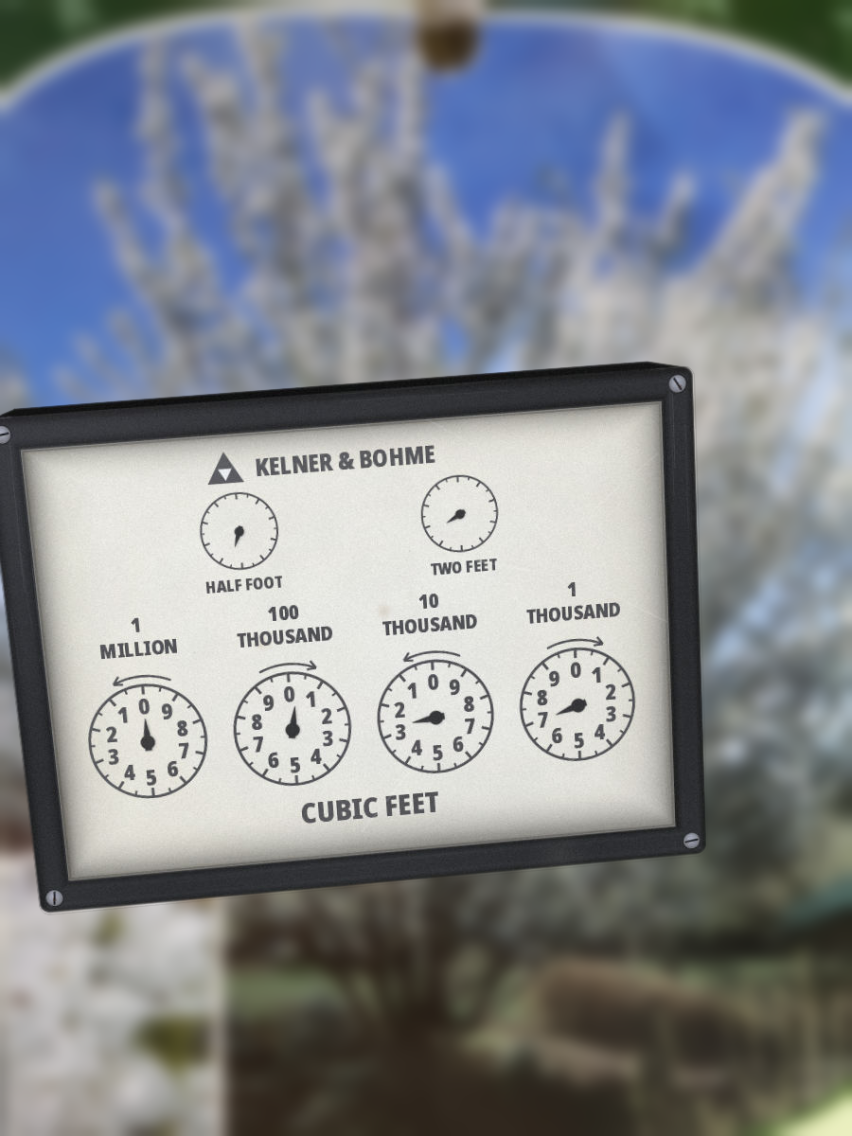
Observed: value=2700 unit=ft³
